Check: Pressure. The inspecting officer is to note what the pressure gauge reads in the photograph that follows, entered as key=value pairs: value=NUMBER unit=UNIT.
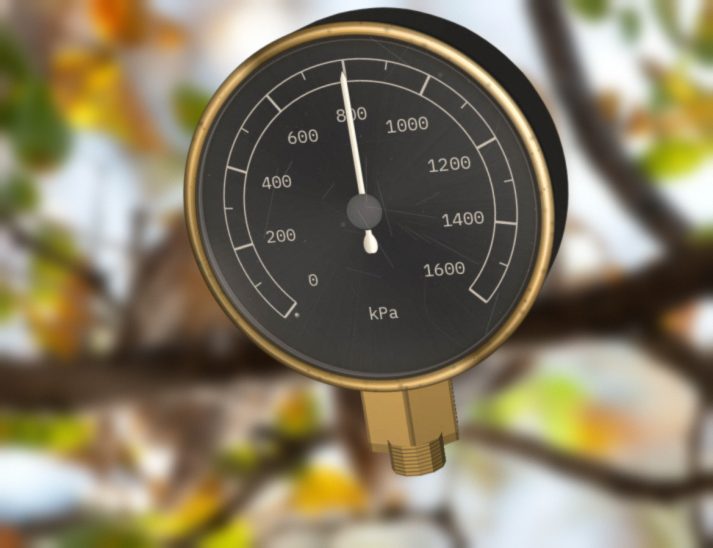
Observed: value=800 unit=kPa
